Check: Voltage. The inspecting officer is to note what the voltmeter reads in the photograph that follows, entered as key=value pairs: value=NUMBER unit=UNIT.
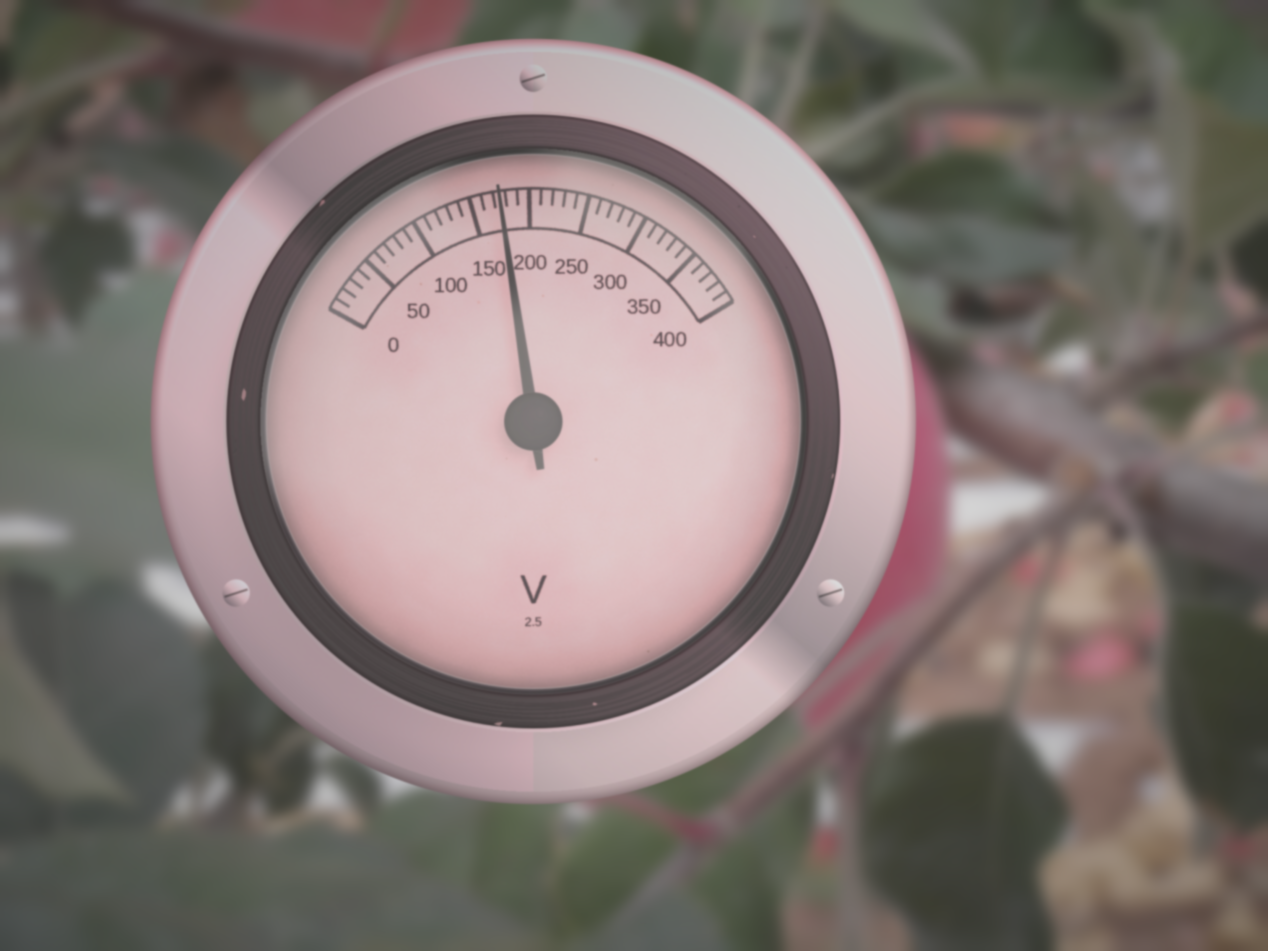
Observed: value=175 unit=V
